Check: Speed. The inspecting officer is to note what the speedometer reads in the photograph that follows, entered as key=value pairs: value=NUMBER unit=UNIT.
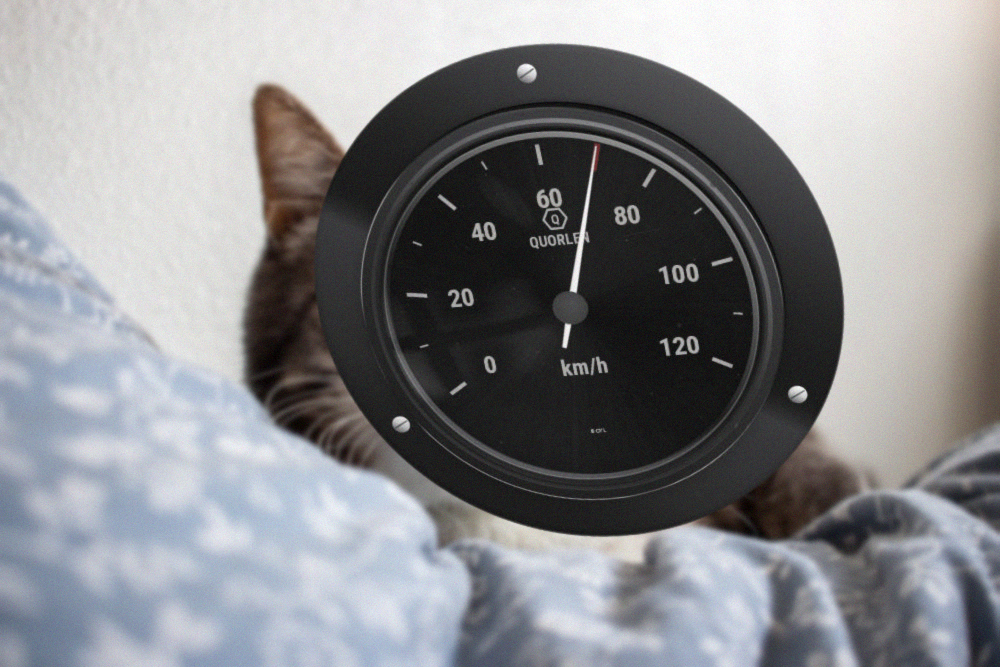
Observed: value=70 unit=km/h
